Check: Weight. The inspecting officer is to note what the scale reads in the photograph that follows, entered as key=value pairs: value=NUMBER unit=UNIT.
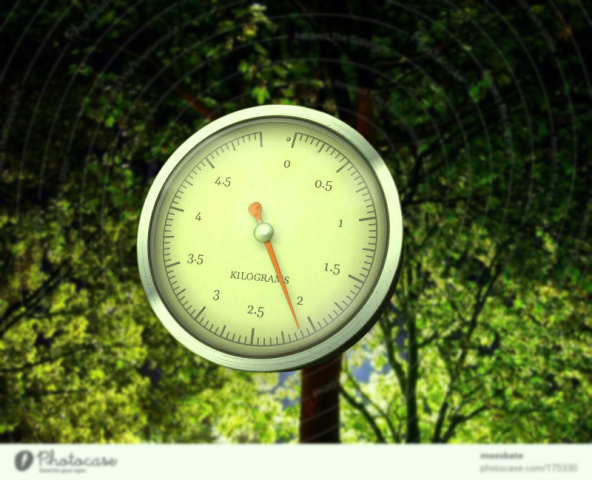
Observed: value=2.1 unit=kg
